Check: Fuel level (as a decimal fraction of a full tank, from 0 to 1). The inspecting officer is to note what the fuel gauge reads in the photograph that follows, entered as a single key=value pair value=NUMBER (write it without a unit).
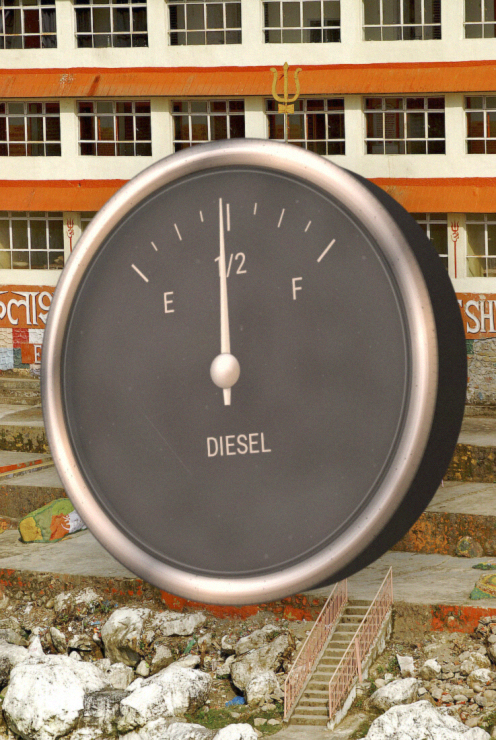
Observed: value=0.5
